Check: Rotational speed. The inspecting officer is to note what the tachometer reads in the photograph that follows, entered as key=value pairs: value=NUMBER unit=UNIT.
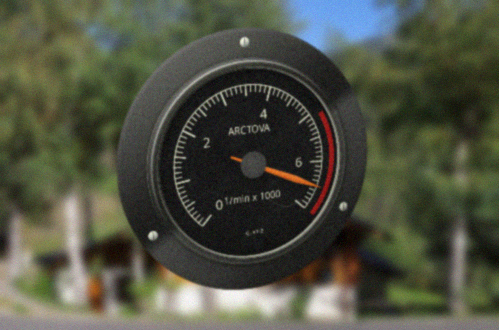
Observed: value=6500 unit=rpm
